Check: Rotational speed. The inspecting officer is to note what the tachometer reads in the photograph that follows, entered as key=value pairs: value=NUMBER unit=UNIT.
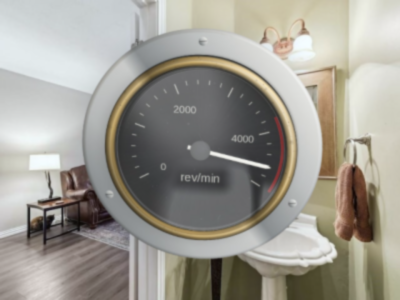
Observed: value=4600 unit=rpm
